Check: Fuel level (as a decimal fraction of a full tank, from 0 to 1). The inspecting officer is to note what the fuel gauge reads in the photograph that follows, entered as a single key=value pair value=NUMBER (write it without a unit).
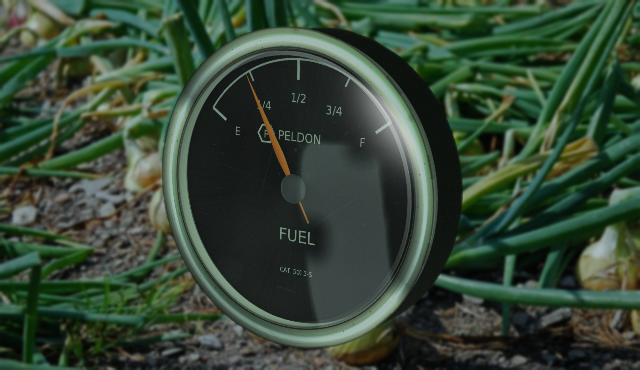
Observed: value=0.25
